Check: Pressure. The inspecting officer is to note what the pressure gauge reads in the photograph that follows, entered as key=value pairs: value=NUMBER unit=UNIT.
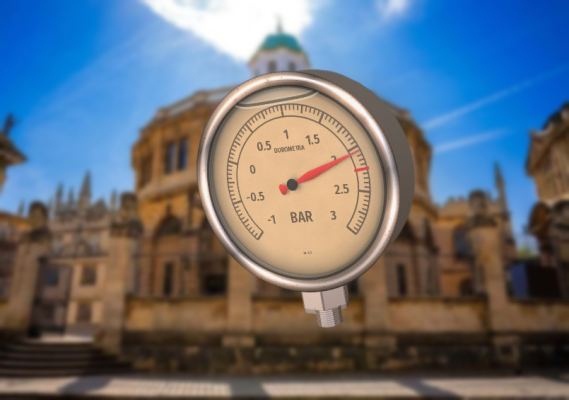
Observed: value=2.05 unit=bar
